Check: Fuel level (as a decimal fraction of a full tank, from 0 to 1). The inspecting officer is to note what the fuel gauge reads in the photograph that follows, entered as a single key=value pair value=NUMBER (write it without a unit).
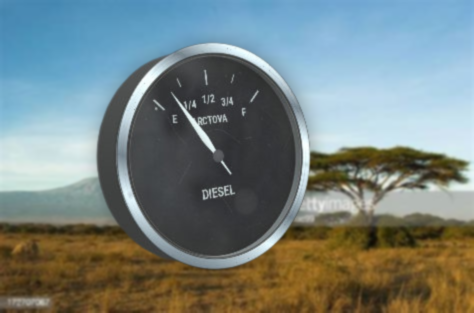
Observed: value=0.125
